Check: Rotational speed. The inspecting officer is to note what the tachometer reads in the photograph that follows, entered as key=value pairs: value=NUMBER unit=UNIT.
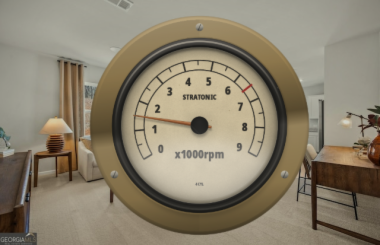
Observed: value=1500 unit=rpm
